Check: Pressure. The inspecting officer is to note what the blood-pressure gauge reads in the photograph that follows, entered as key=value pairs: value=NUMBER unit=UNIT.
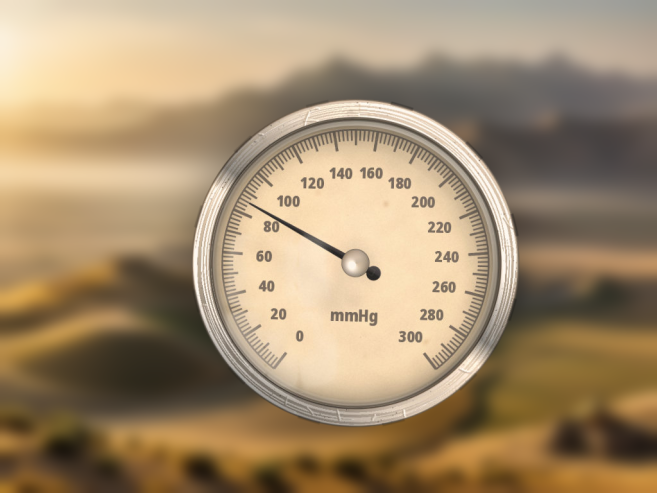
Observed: value=86 unit=mmHg
